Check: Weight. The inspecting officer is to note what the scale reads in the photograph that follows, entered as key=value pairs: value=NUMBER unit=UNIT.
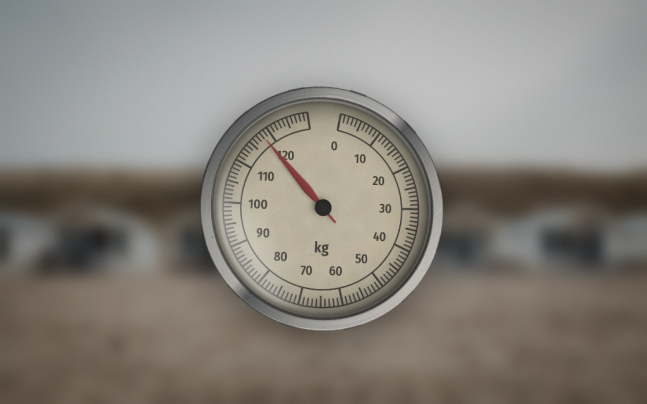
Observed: value=118 unit=kg
